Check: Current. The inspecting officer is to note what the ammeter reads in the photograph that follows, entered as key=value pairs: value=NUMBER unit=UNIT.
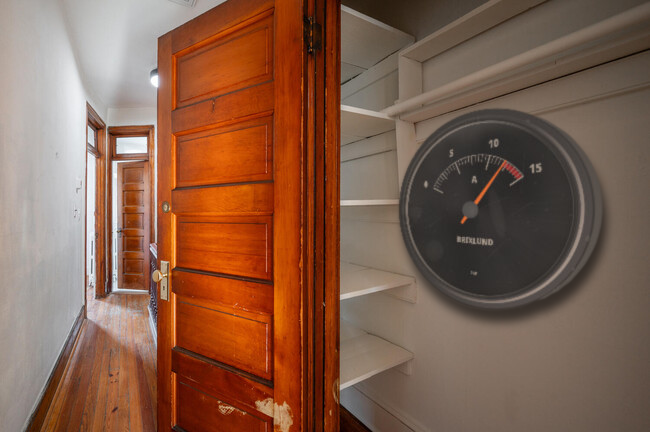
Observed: value=12.5 unit=A
